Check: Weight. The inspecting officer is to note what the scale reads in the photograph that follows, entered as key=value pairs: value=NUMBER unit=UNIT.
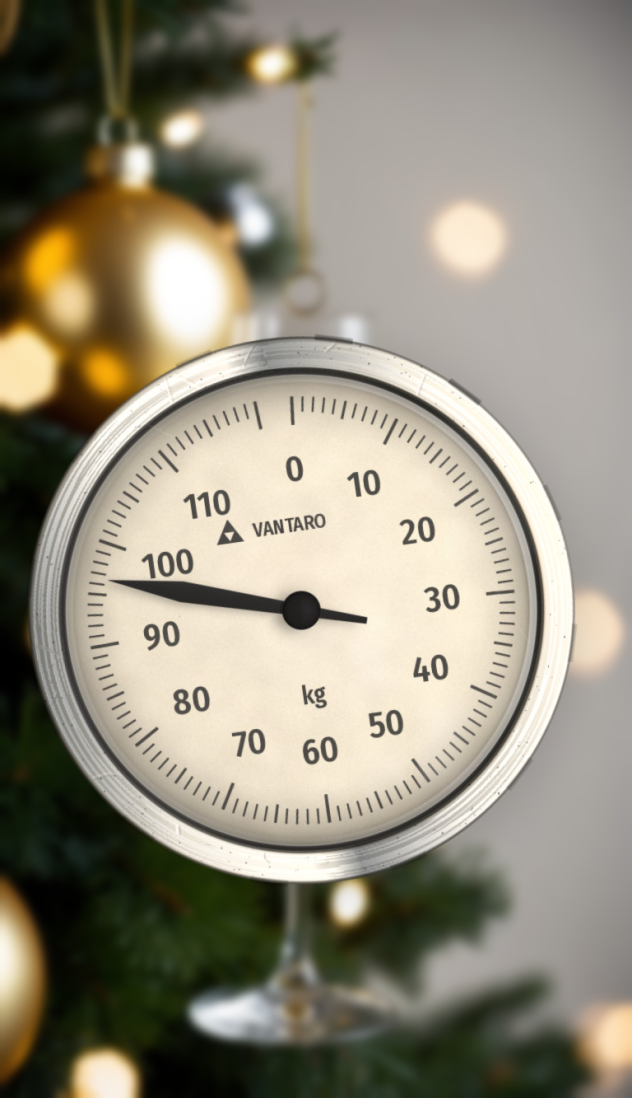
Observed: value=96.5 unit=kg
